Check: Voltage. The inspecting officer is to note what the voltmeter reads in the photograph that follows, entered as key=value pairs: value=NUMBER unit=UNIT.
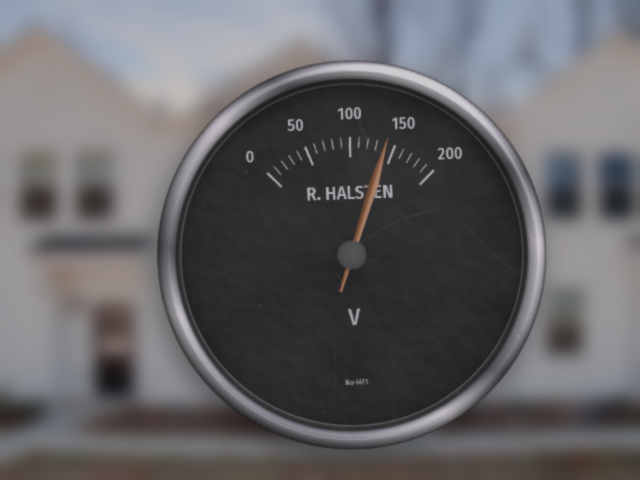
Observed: value=140 unit=V
